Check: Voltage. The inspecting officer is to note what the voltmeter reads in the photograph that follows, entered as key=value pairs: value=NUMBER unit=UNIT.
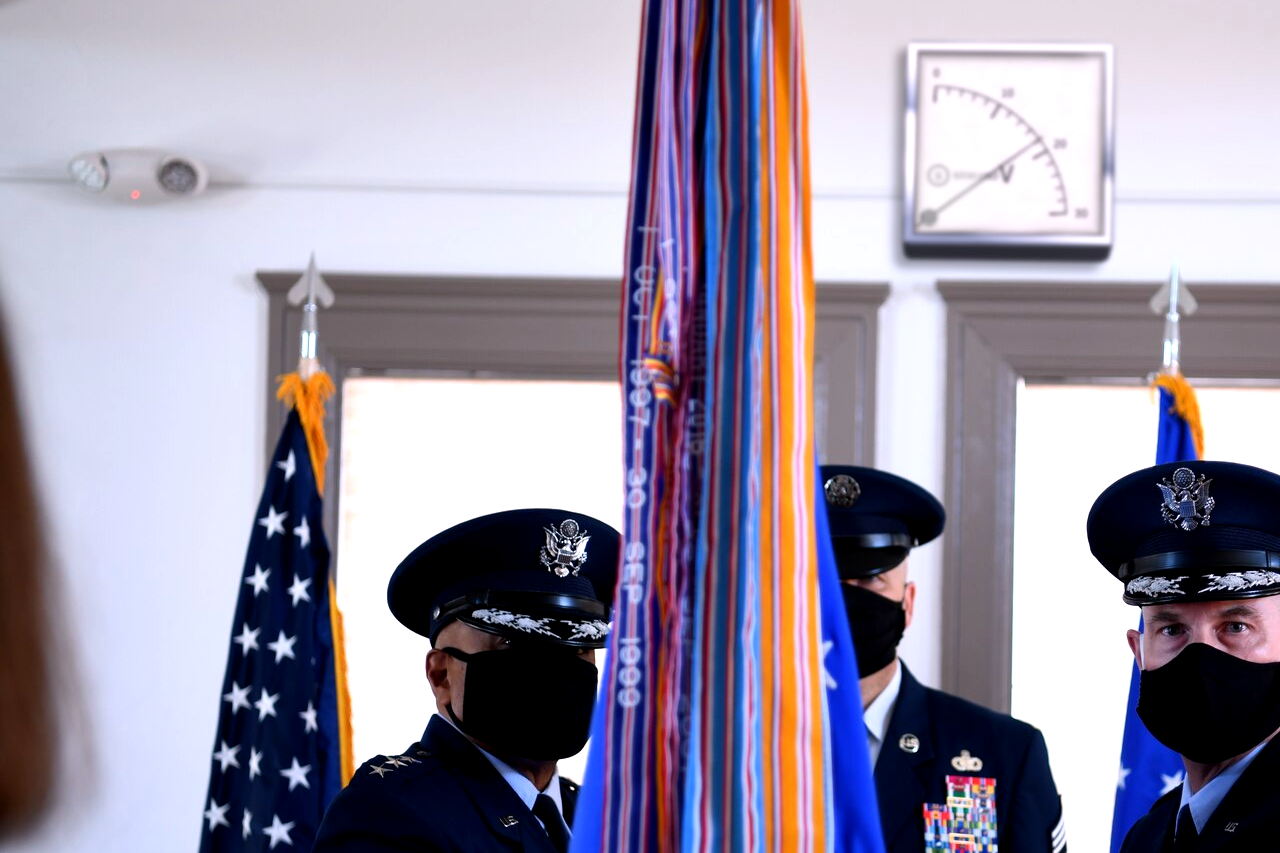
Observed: value=18 unit=V
